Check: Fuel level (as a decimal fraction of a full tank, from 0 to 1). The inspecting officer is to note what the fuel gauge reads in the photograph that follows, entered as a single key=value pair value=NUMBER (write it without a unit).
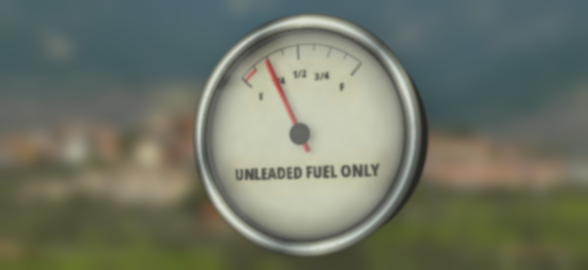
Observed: value=0.25
